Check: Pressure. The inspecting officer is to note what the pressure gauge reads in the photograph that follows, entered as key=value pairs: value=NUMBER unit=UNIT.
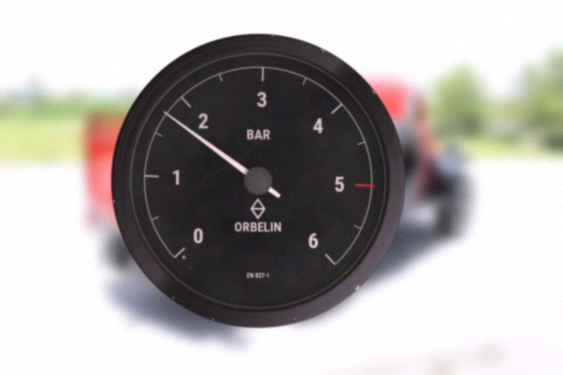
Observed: value=1.75 unit=bar
